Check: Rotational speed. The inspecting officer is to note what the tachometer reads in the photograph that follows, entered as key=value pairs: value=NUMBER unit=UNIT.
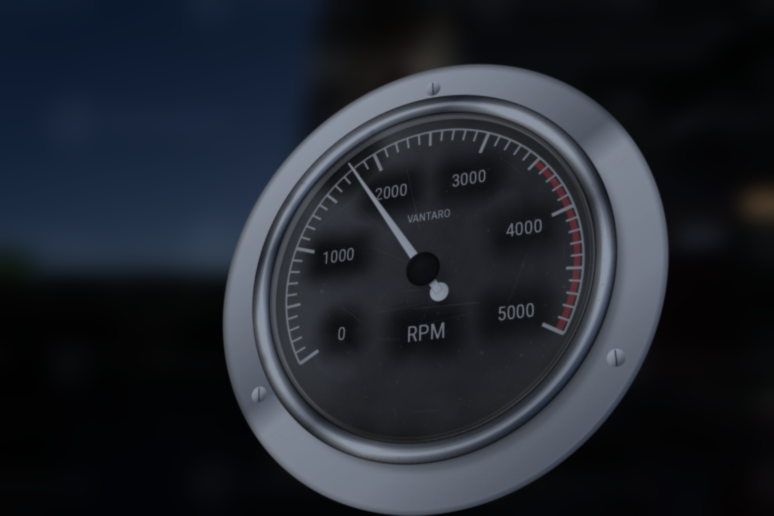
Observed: value=1800 unit=rpm
